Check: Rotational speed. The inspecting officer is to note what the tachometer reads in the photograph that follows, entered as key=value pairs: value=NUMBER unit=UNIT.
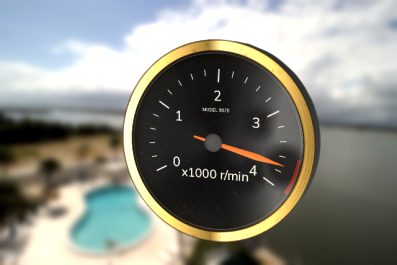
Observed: value=3700 unit=rpm
